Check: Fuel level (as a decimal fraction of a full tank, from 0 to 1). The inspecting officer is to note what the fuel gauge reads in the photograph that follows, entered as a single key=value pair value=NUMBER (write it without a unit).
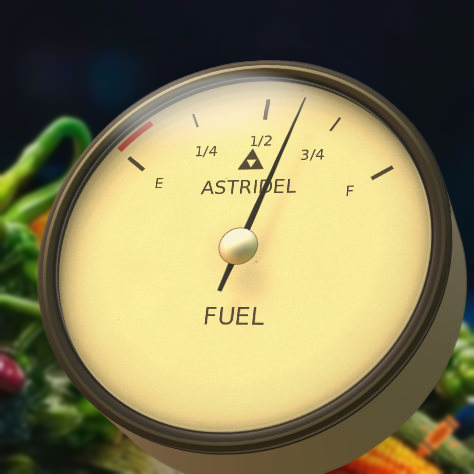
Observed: value=0.625
